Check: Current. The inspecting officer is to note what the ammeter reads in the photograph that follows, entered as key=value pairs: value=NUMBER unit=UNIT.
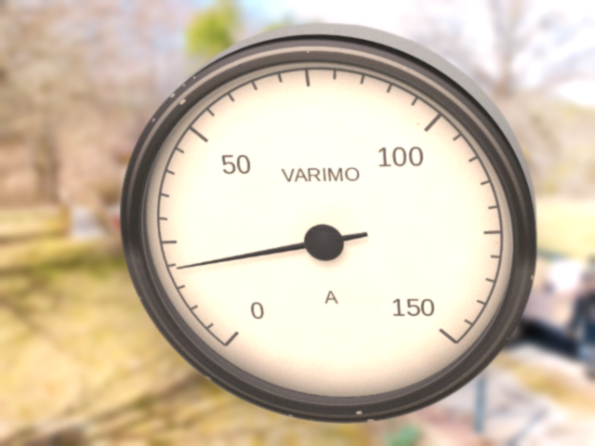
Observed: value=20 unit=A
